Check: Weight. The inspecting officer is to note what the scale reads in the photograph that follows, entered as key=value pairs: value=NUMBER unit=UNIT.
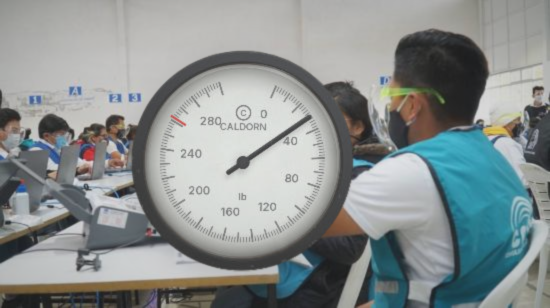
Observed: value=30 unit=lb
